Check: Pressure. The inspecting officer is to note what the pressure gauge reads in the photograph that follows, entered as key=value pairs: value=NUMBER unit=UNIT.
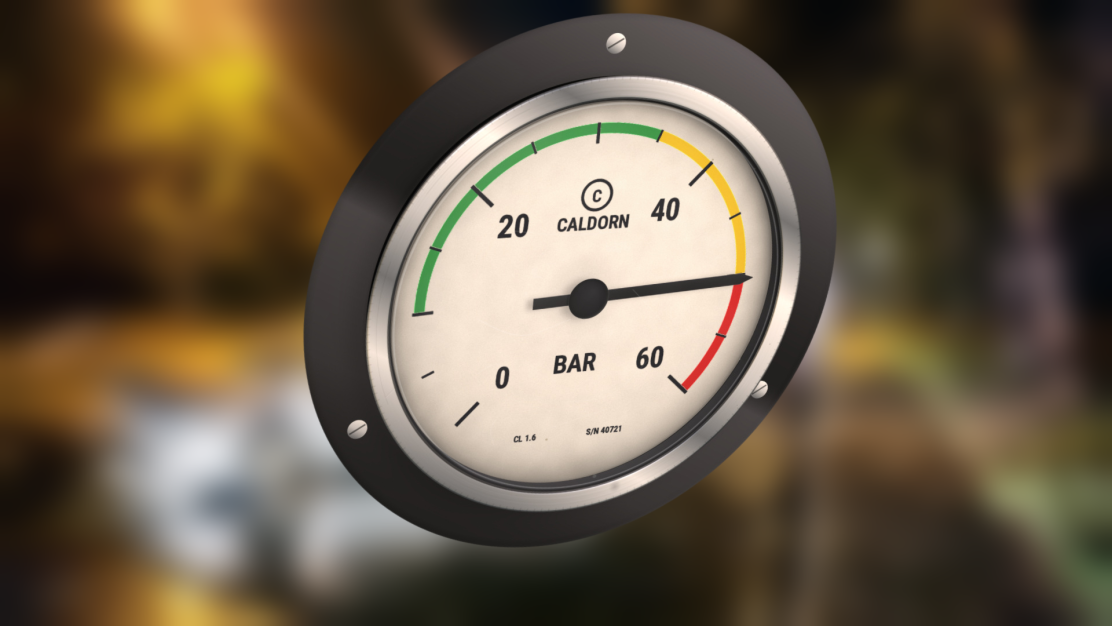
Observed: value=50 unit=bar
